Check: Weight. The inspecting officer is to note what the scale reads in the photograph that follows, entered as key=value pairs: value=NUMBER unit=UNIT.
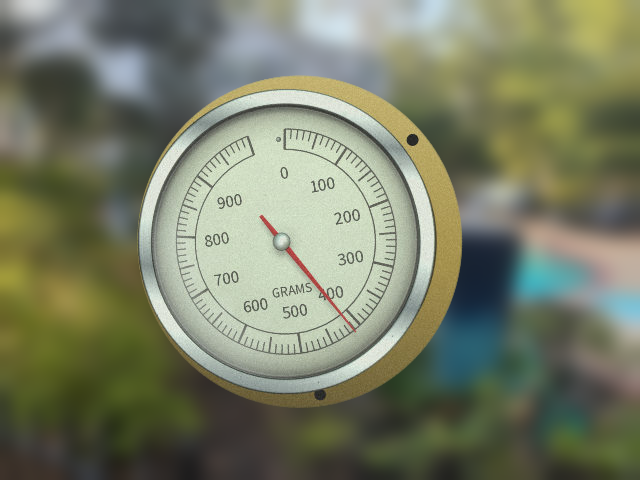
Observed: value=410 unit=g
